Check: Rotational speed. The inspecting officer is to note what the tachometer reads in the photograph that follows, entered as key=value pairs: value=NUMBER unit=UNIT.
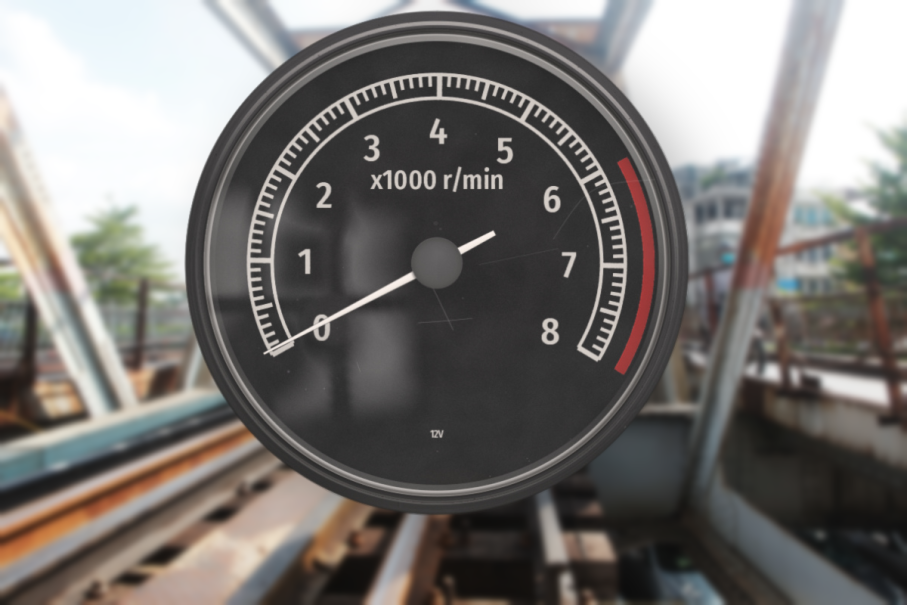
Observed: value=50 unit=rpm
